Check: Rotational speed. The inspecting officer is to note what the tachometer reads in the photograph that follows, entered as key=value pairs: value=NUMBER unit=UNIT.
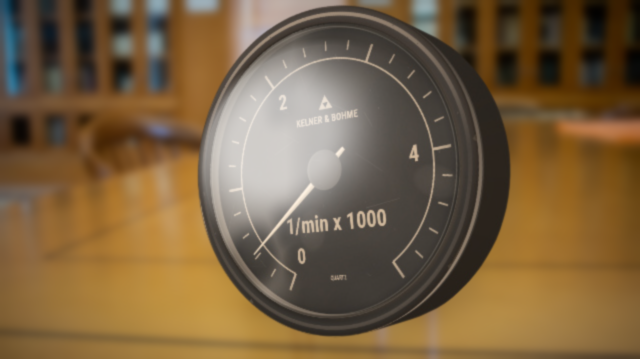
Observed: value=400 unit=rpm
